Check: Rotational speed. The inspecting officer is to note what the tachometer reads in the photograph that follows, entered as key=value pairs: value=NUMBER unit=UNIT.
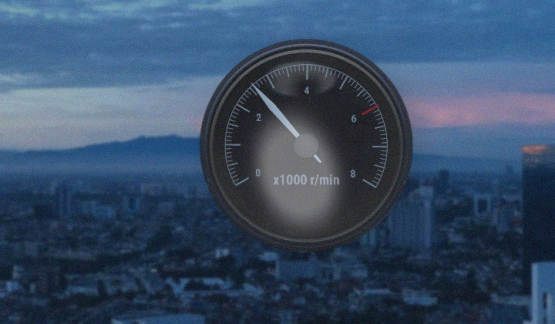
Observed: value=2600 unit=rpm
